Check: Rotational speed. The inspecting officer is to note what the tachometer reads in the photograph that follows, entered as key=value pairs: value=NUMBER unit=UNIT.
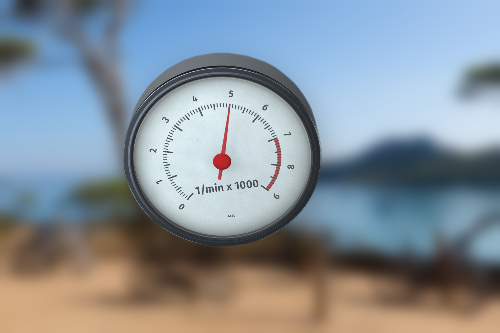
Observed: value=5000 unit=rpm
